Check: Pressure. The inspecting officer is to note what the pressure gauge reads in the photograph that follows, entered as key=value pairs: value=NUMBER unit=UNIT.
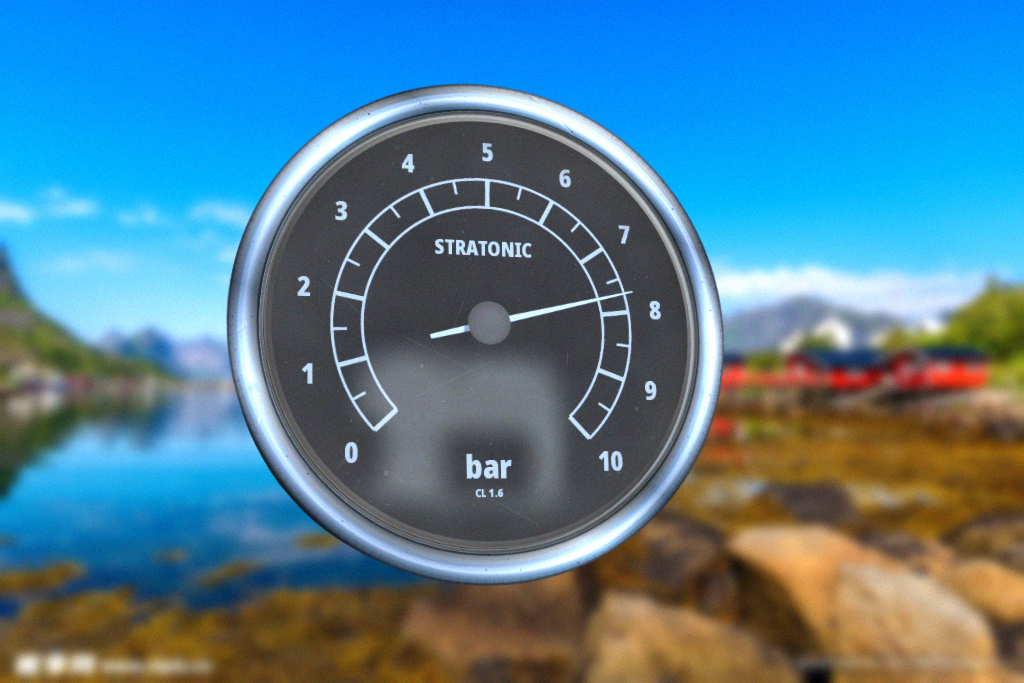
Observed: value=7.75 unit=bar
